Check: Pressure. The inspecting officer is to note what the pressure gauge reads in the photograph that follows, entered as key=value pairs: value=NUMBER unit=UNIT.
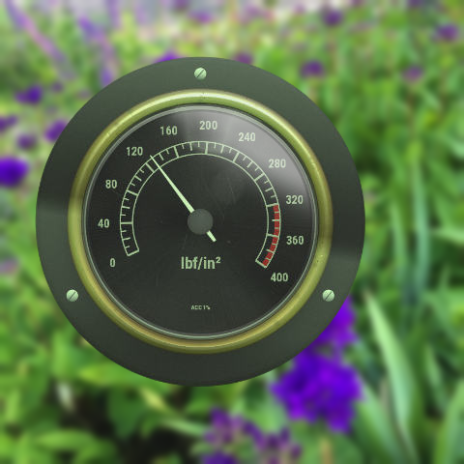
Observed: value=130 unit=psi
